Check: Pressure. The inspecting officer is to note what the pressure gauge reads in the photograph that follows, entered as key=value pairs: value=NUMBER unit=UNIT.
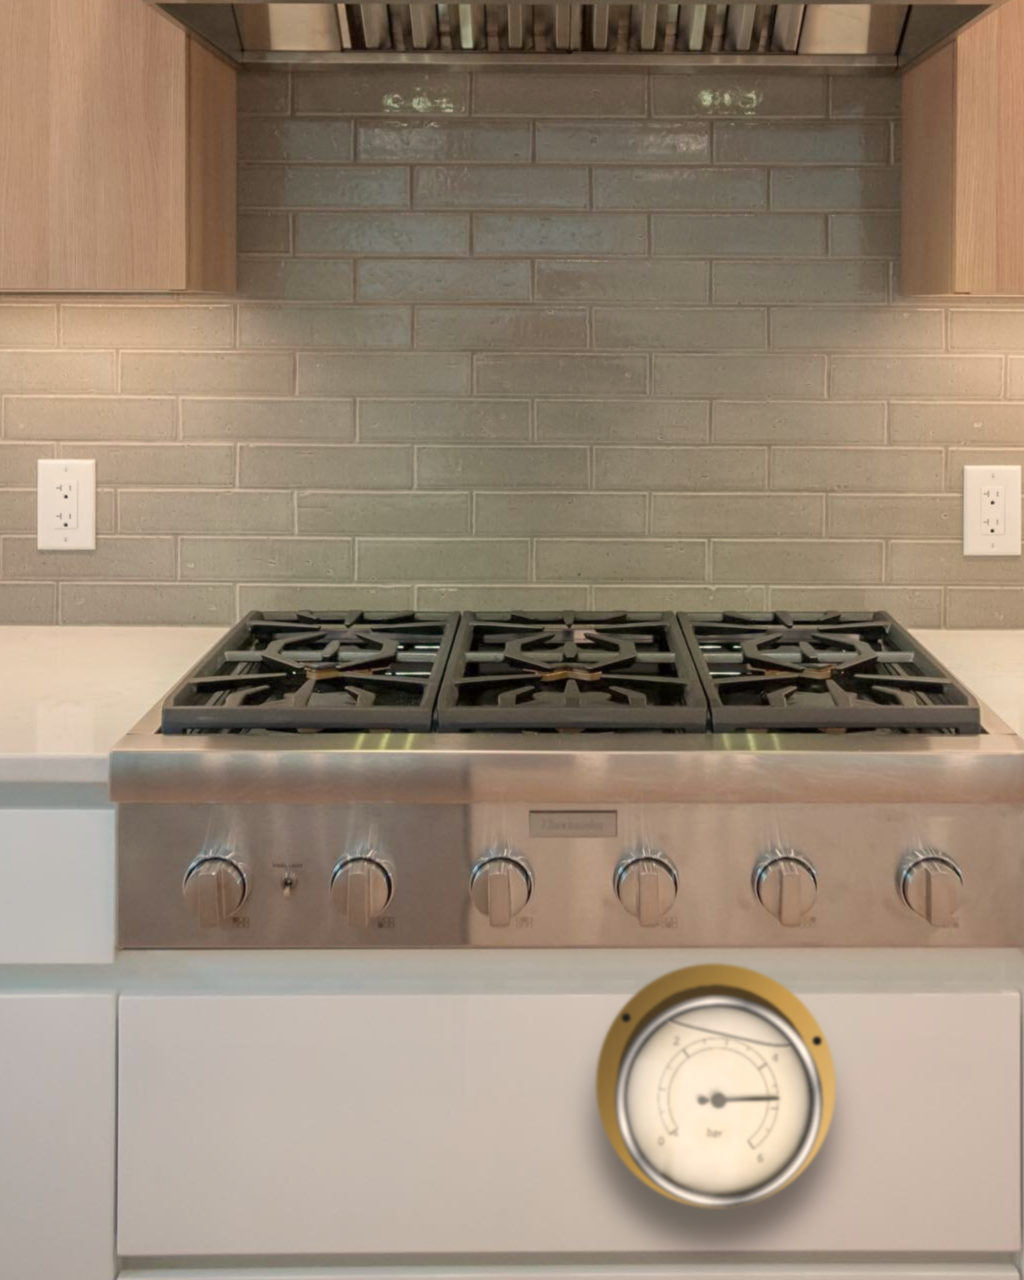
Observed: value=4.75 unit=bar
